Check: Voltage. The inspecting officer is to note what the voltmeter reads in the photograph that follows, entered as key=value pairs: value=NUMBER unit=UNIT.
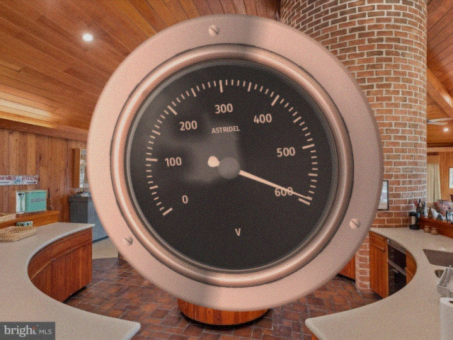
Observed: value=590 unit=V
